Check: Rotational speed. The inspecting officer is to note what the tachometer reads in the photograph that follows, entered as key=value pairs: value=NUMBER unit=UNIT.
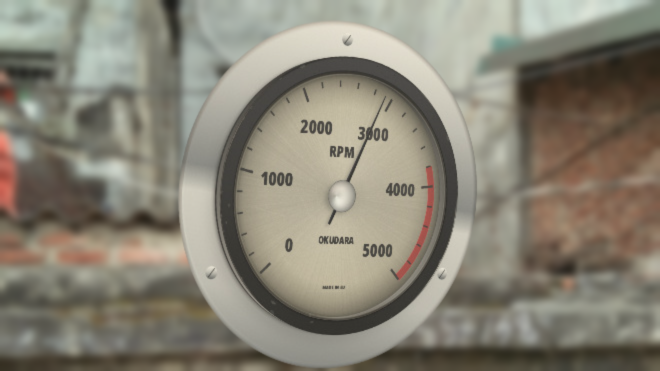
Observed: value=2900 unit=rpm
